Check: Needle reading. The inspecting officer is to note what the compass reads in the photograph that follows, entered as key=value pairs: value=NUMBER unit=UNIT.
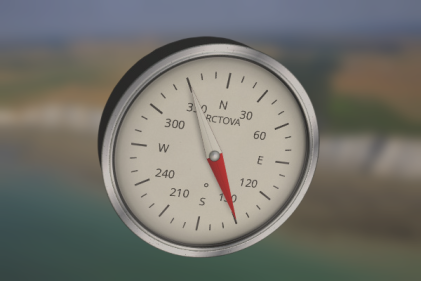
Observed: value=150 unit=°
